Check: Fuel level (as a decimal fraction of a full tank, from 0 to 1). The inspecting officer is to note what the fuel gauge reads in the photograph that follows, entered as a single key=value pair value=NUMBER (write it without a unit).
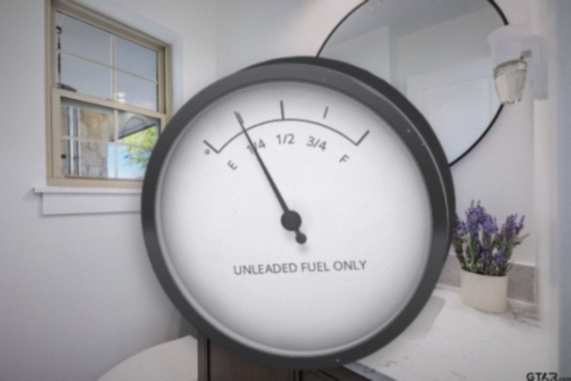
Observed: value=0.25
